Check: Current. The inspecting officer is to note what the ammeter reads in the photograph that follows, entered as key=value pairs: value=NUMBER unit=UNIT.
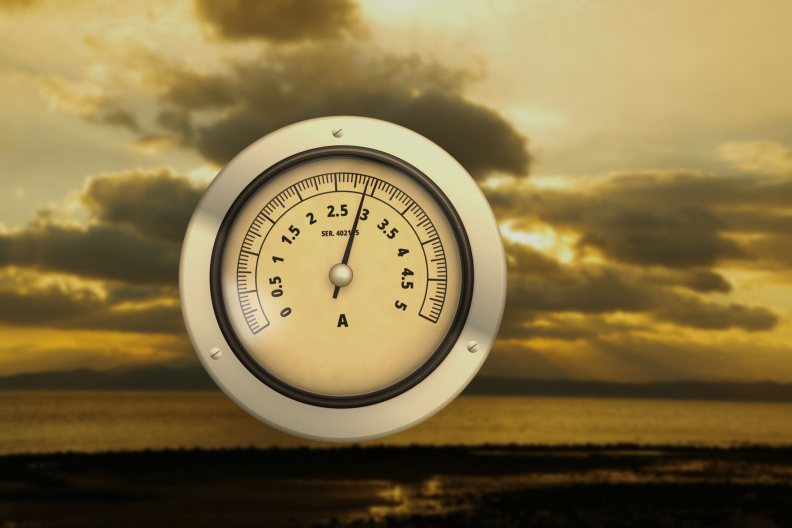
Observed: value=2.9 unit=A
